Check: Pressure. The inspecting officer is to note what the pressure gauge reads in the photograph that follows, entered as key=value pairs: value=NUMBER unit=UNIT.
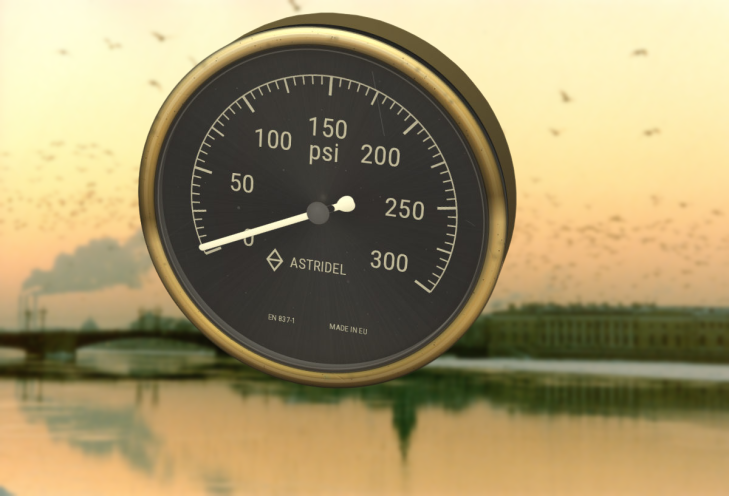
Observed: value=5 unit=psi
